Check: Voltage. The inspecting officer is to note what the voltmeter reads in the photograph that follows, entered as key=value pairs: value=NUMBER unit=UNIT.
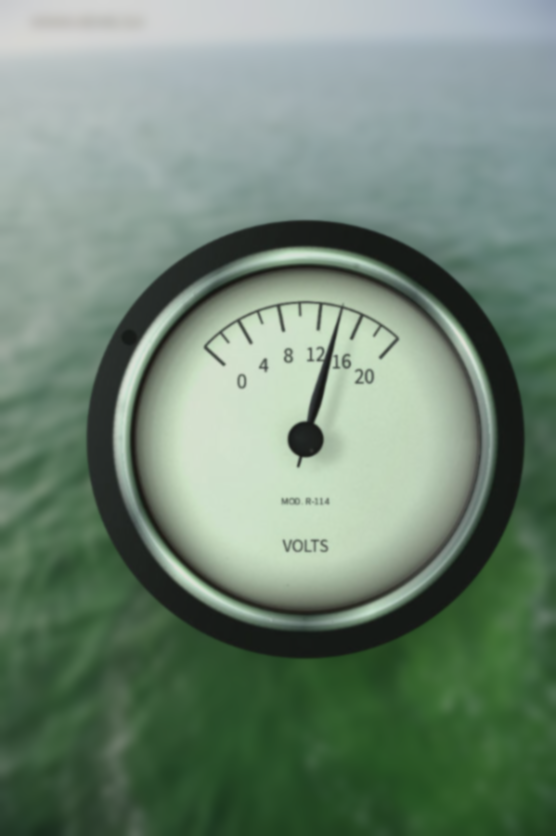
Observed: value=14 unit=V
